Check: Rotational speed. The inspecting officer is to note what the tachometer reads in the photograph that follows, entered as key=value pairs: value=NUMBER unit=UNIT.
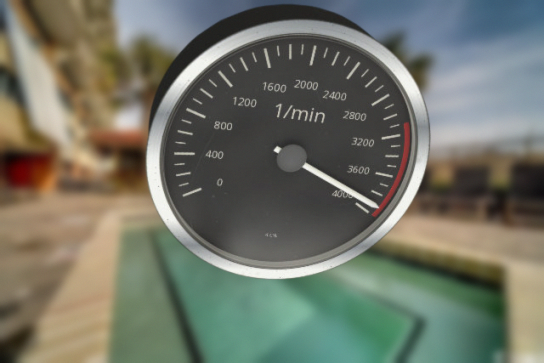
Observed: value=3900 unit=rpm
